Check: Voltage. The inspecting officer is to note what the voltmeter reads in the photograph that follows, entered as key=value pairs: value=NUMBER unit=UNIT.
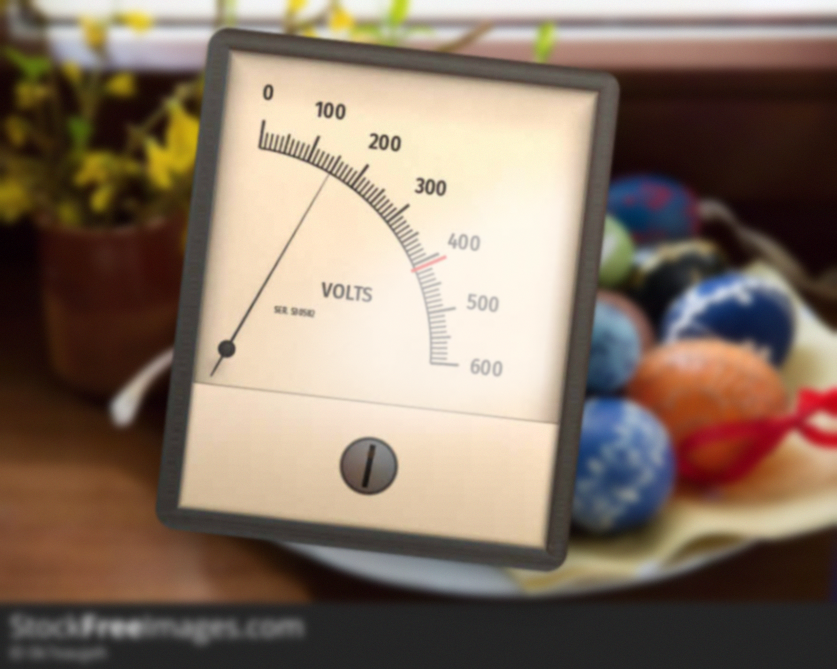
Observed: value=150 unit=V
